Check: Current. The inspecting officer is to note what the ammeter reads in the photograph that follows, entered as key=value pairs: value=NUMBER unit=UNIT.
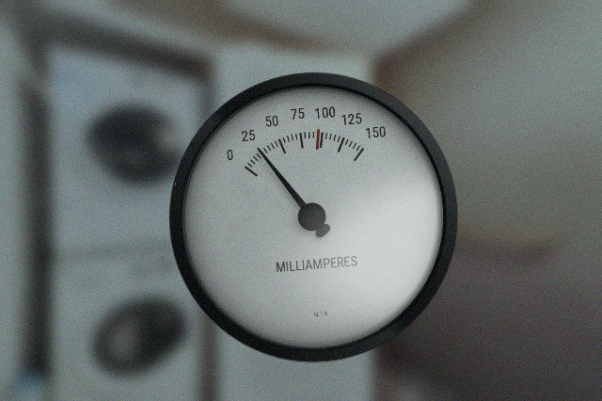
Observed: value=25 unit=mA
